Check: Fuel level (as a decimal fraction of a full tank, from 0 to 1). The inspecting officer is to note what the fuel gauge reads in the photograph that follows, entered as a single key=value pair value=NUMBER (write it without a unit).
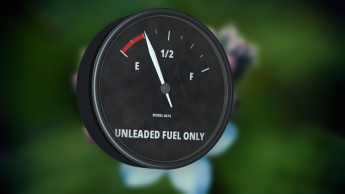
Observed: value=0.25
